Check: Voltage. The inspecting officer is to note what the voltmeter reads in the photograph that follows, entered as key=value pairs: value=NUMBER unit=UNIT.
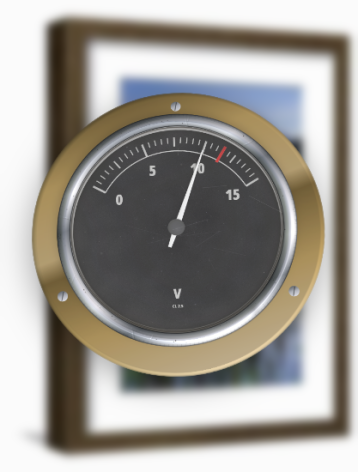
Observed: value=10 unit=V
